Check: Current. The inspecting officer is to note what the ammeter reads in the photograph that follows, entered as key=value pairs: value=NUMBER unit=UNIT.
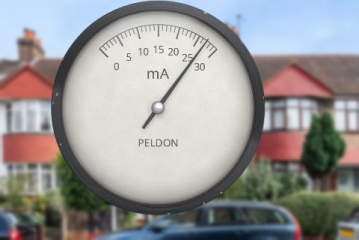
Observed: value=27 unit=mA
